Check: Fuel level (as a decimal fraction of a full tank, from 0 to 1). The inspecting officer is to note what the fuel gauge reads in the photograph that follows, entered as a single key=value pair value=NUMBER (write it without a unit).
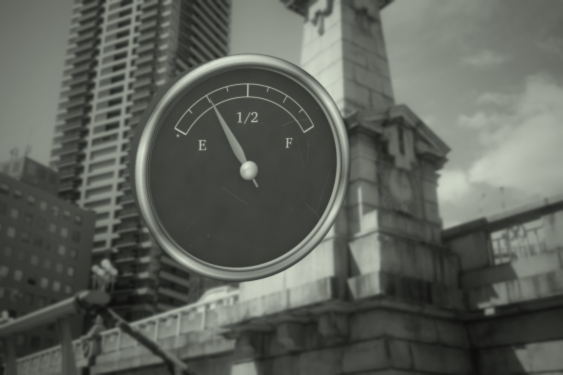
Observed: value=0.25
